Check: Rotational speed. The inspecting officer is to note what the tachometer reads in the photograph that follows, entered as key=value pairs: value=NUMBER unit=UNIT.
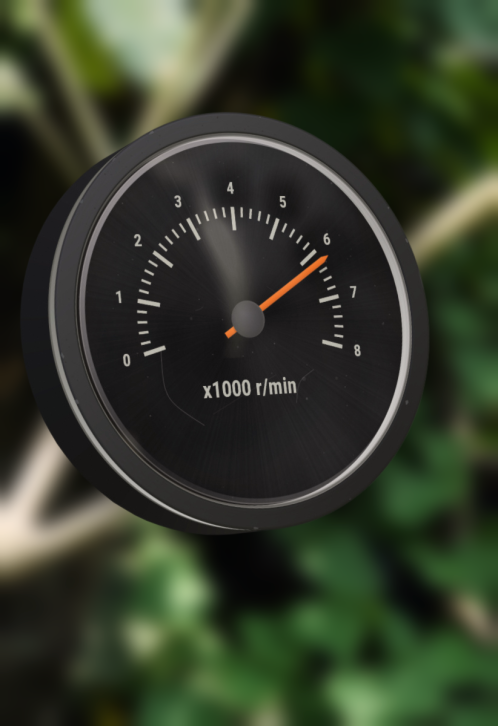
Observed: value=6200 unit=rpm
